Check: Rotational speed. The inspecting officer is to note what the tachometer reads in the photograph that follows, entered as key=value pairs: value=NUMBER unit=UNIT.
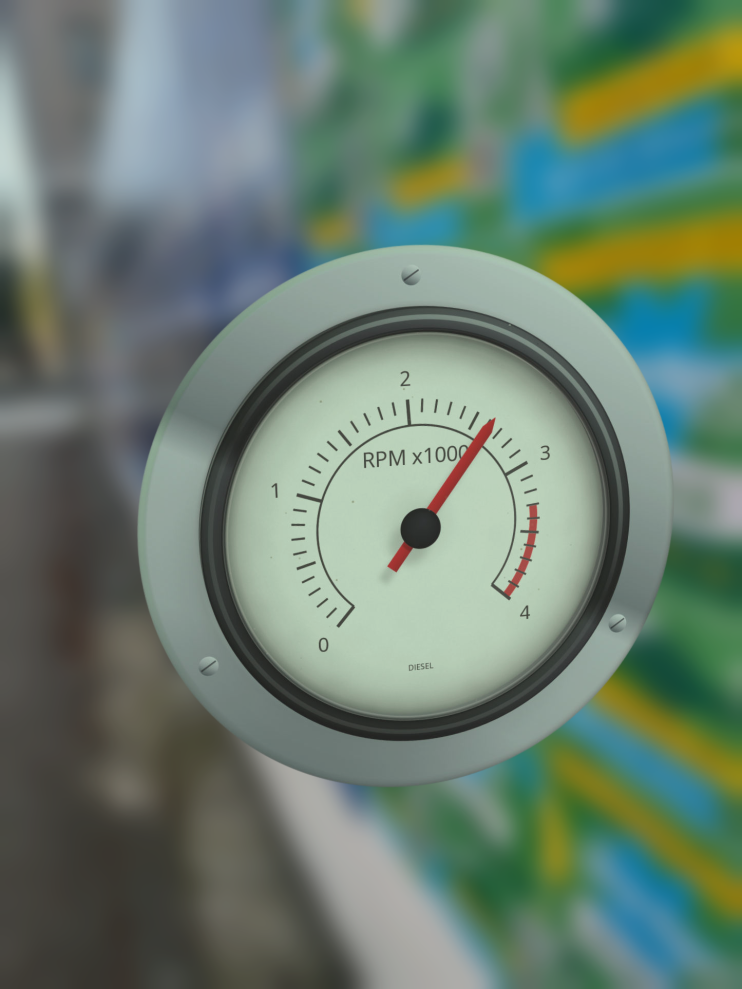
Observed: value=2600 unit=rpm
